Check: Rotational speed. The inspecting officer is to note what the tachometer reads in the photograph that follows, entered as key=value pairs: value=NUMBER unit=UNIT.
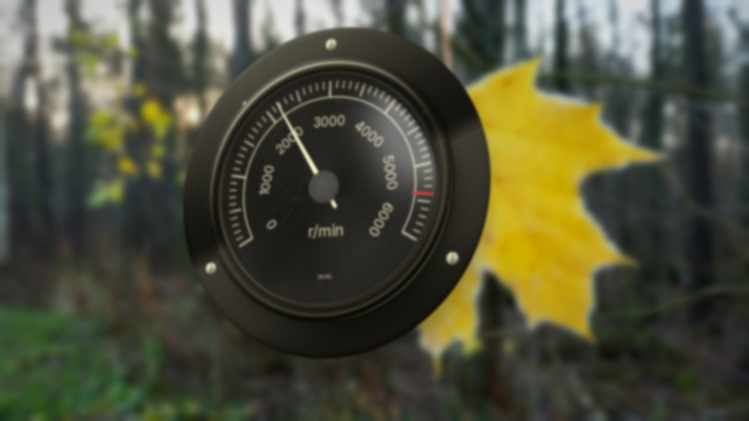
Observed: value=2200 unit=rpm
